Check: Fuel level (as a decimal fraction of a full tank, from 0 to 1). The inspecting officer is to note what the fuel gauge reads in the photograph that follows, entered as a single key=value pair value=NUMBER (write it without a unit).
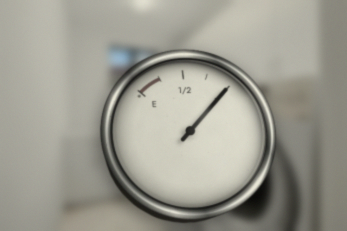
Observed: value=1
